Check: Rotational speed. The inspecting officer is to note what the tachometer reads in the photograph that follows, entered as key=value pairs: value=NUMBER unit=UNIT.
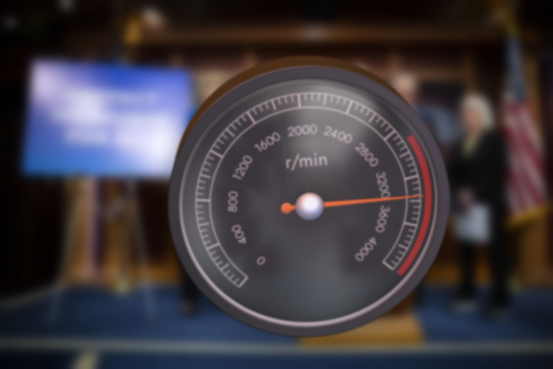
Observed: value=3350 unit=rpm
